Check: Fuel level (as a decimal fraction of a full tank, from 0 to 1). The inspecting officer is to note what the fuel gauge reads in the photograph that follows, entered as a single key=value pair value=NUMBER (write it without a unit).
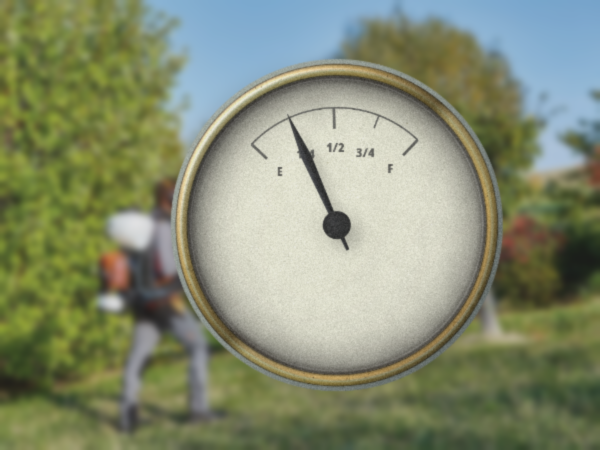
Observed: value=0.25
